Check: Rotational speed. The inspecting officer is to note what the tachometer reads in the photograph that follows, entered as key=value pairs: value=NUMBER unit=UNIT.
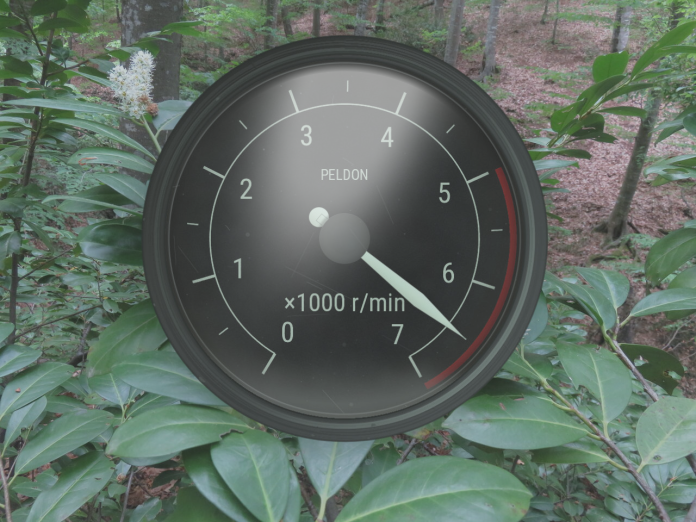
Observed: value=6500 unit=rpm
